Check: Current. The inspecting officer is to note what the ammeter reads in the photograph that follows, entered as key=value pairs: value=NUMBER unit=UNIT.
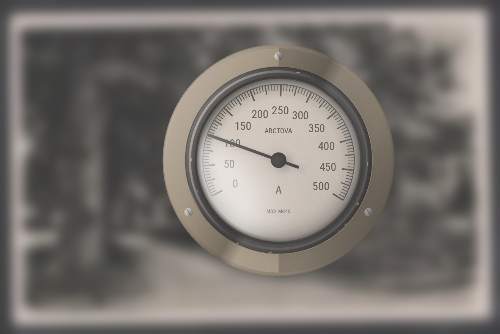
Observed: value=100 unit=A
